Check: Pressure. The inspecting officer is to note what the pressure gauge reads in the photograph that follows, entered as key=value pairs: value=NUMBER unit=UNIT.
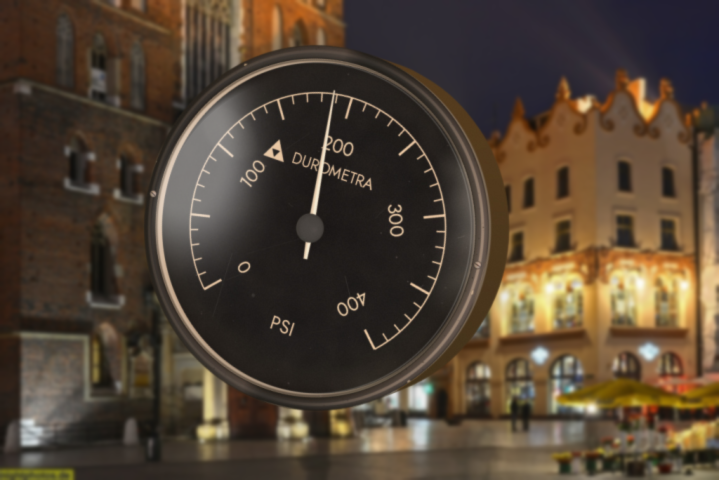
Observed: value=190 unit=psi
